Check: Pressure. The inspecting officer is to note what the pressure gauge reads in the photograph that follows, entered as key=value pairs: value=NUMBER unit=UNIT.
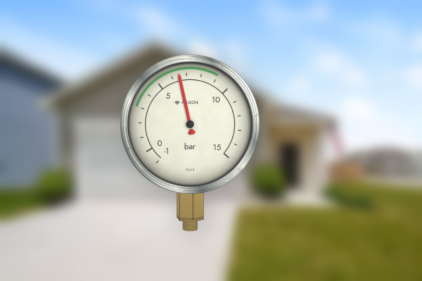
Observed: value=6.5 unit=bar
